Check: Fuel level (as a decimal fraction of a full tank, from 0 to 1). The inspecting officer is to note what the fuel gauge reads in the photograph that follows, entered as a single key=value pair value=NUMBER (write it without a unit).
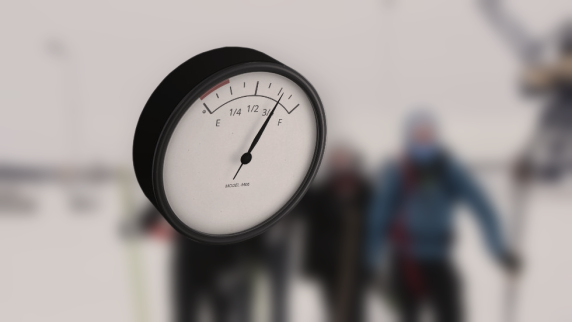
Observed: value=0.75
